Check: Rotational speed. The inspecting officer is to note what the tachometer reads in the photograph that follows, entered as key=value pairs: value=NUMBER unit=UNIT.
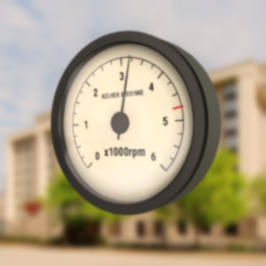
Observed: value=3250 unit=rpm
